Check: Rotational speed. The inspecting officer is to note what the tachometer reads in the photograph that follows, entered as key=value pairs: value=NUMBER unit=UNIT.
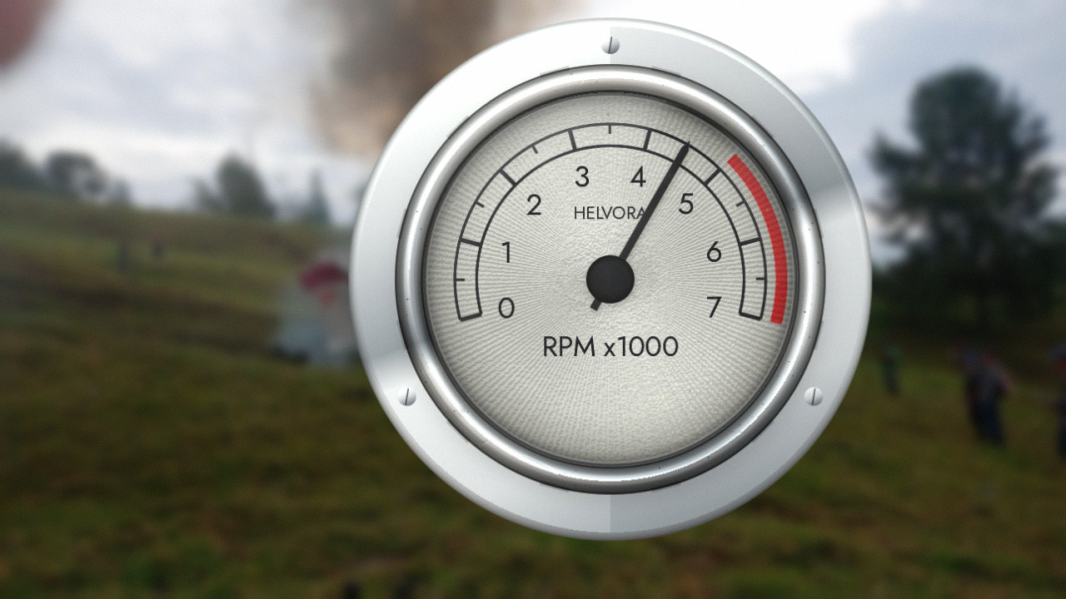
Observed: value=4500 unit=rpm
